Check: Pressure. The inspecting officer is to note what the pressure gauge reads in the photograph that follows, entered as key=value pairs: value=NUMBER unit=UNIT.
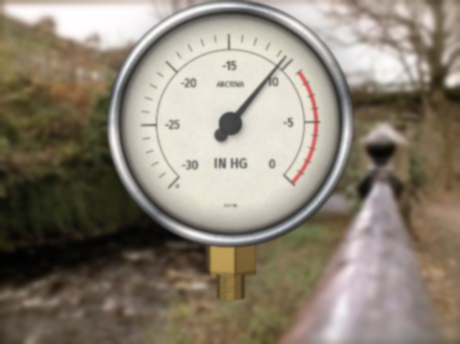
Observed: value=-10.5 unit=inHg
